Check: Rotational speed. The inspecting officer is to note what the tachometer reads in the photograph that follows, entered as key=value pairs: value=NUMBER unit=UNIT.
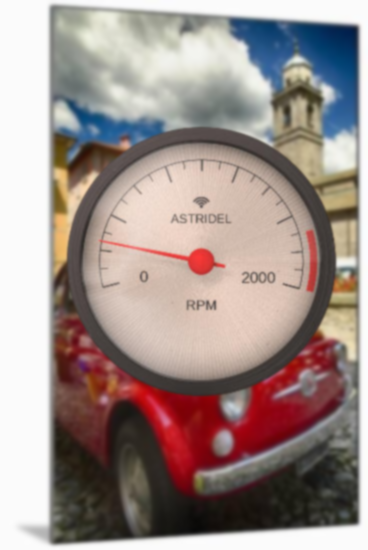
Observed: value=250 unit=rpm
